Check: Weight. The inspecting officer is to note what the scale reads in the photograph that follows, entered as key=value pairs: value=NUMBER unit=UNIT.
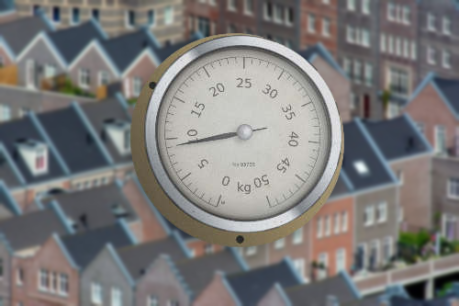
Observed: value=9 unit=kg
